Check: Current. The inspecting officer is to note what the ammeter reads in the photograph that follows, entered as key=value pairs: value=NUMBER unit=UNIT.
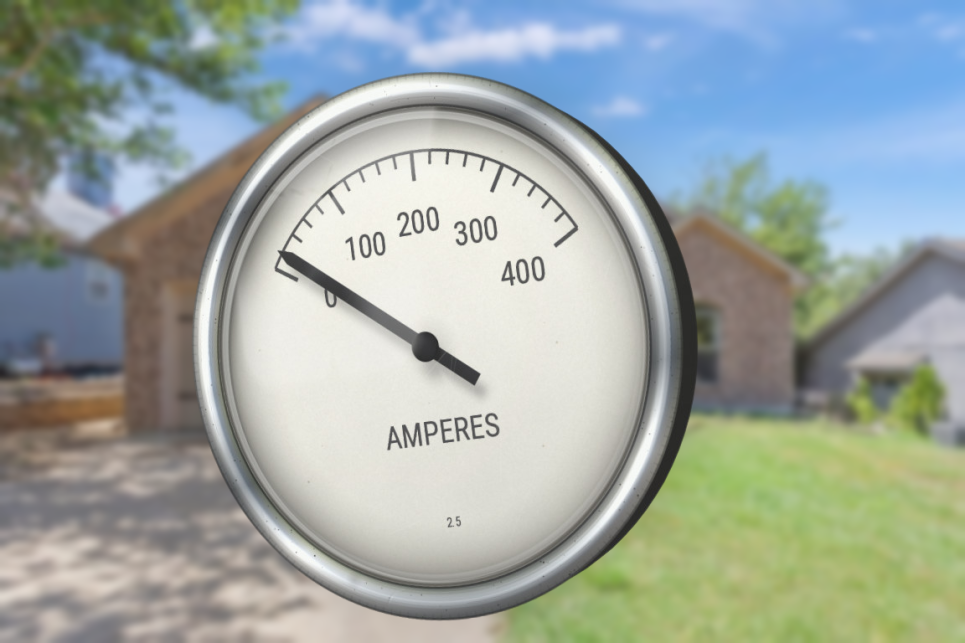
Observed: value=20 unit=A
